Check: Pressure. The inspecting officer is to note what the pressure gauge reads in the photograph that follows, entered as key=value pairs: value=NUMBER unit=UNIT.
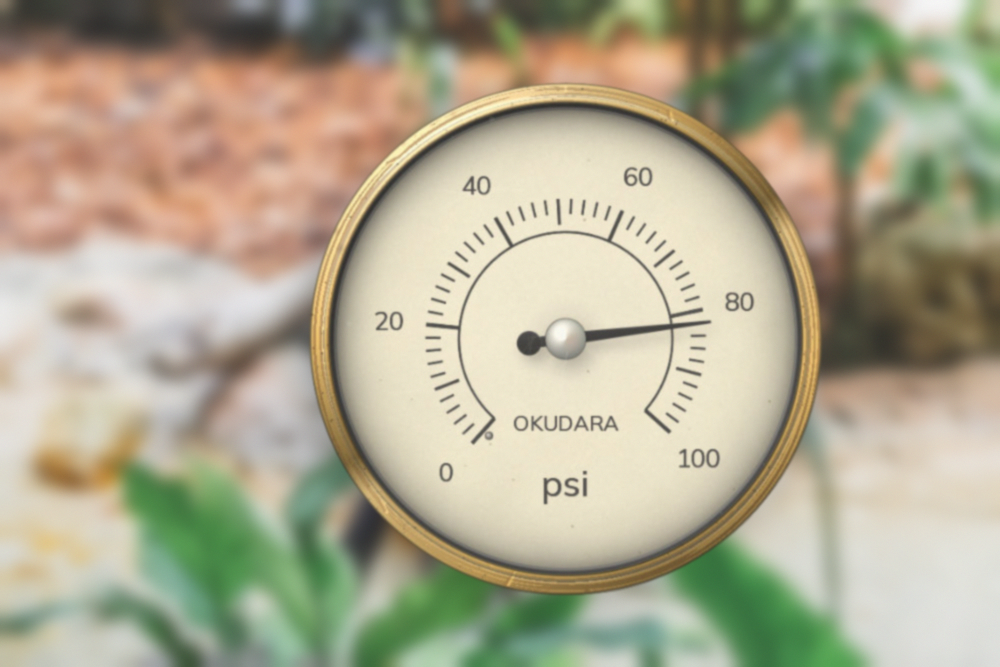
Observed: value=82 unit=psi
